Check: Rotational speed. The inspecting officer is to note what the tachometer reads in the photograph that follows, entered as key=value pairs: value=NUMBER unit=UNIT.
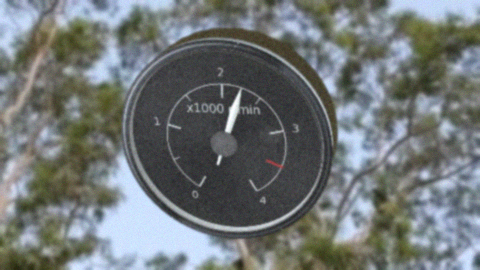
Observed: value=2250 unit=rpm
